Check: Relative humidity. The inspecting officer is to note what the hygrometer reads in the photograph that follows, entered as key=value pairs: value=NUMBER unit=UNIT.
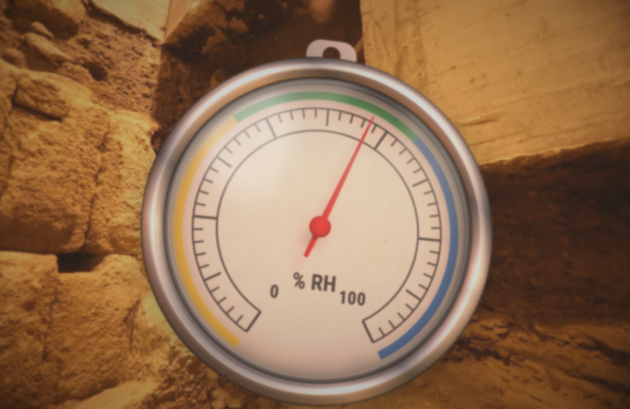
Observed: value=57 unit=%
